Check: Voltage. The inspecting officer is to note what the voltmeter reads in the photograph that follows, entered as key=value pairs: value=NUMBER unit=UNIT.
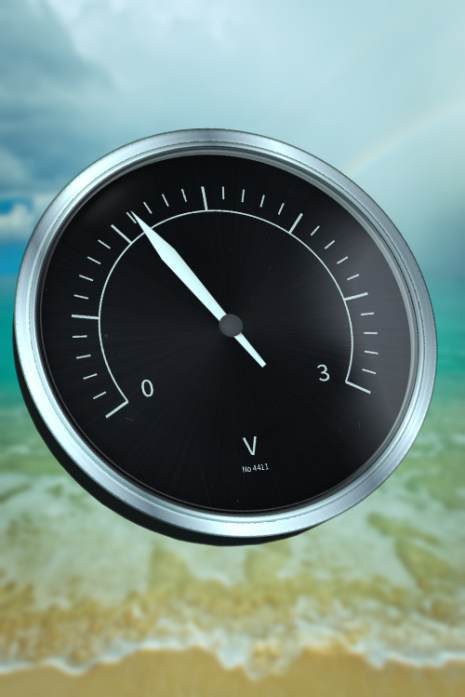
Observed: value=1.1 unit=V
